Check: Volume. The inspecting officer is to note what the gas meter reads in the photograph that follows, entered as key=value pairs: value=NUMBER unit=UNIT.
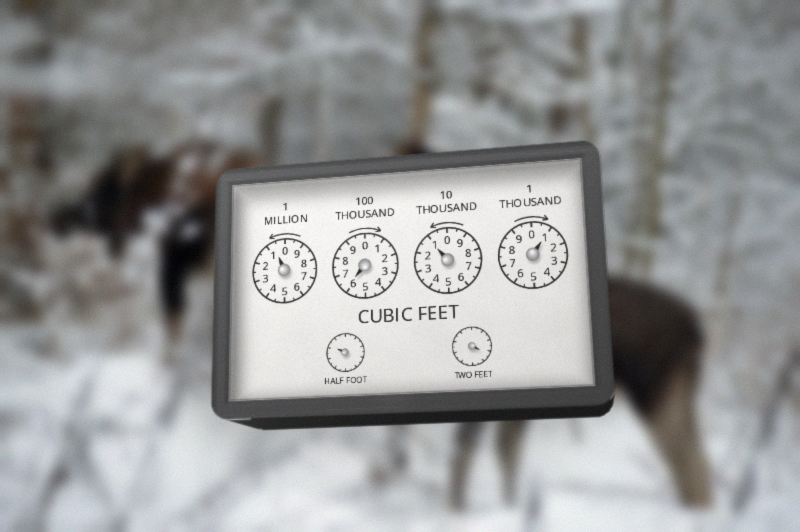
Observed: value=61100 unit=ft³
